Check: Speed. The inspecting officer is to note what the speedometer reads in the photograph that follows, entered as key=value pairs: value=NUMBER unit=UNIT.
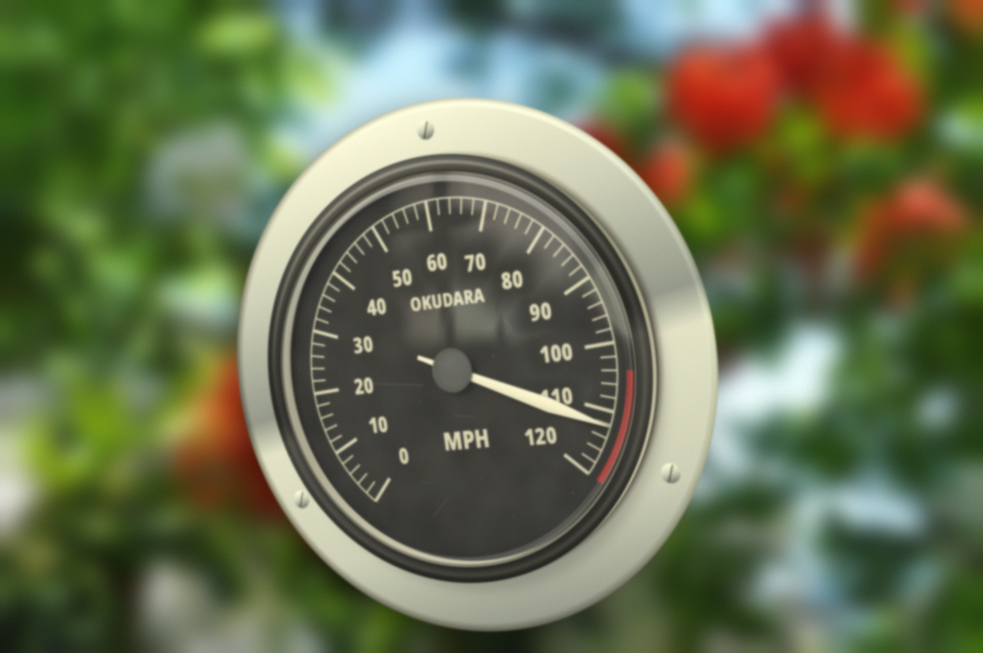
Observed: value=112 unit=mph
